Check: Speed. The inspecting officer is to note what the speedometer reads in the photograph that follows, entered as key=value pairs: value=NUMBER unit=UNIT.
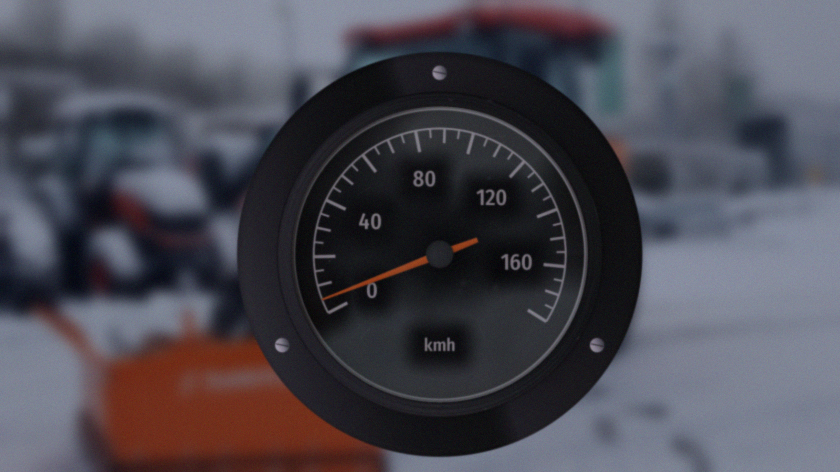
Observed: value=5 unit=km/h
